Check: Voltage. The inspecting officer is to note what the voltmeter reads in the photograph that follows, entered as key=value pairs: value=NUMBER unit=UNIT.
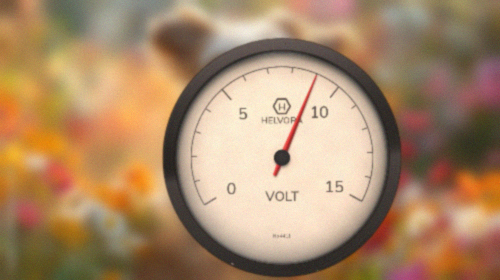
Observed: value=9 unit=V
